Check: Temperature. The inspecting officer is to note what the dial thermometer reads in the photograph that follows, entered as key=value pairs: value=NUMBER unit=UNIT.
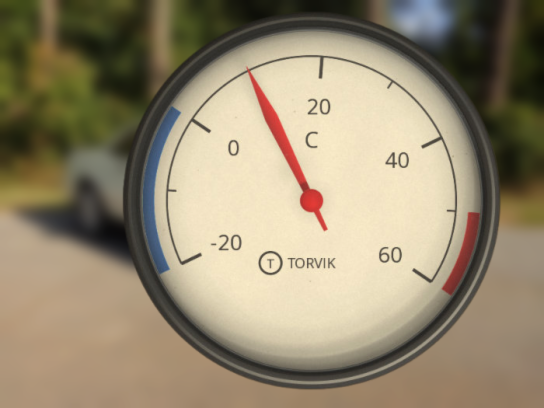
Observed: value=10 unit=°C
